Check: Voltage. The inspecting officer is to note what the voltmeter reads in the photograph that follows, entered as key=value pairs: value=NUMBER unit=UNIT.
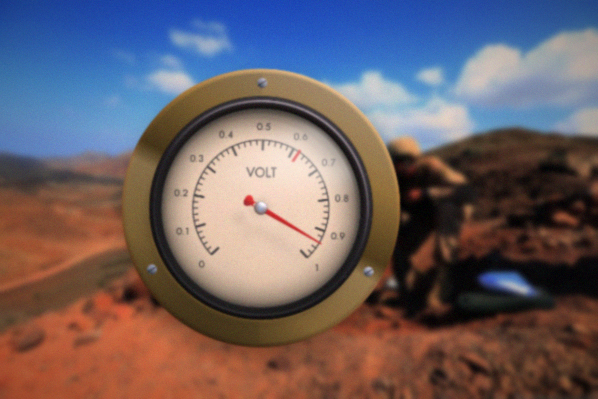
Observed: value=0.94 unit=V
